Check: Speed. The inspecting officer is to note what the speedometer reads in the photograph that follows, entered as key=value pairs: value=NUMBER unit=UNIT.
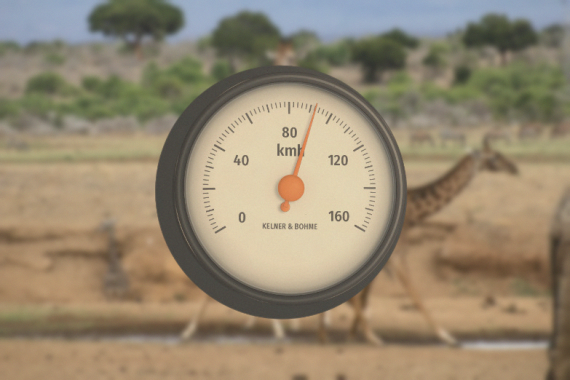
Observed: value=92 unit=km/h
